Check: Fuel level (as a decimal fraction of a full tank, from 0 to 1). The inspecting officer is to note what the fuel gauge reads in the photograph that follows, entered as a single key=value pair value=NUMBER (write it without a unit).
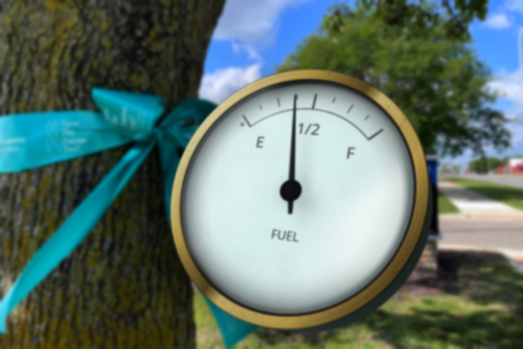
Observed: value=0.375
